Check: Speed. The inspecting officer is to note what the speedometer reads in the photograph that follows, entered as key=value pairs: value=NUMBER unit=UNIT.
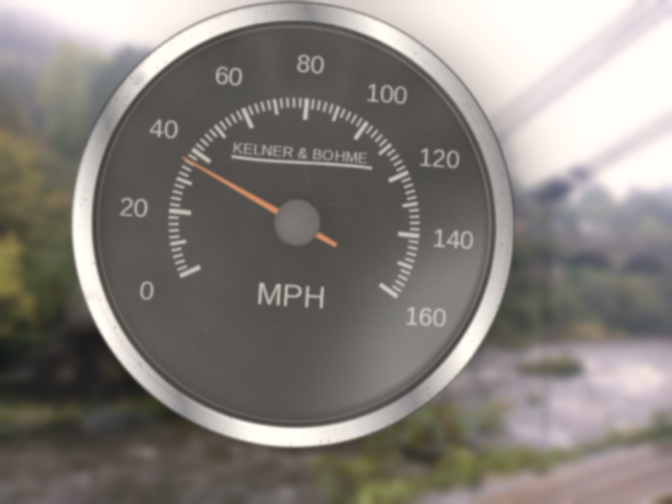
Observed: value=36 unit=mph
